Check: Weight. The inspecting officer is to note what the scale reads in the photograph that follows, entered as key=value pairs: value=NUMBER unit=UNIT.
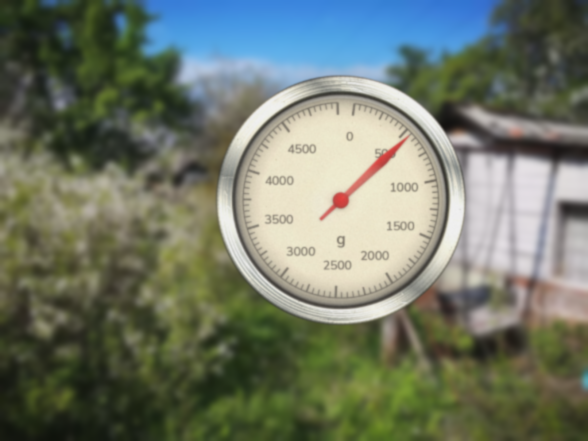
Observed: value=550 unit=g
